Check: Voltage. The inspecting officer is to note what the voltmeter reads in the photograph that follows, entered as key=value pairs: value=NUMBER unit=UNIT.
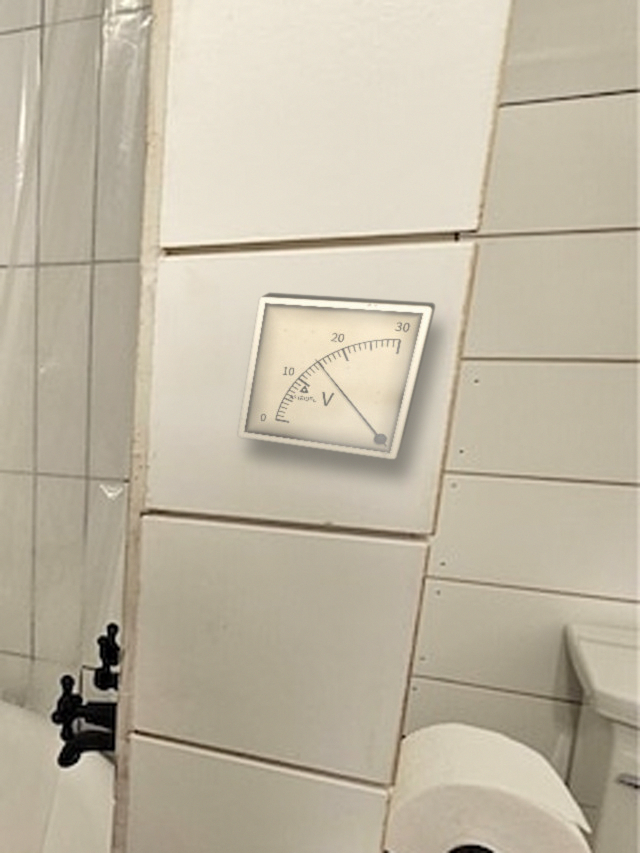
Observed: value=15 unit=V
